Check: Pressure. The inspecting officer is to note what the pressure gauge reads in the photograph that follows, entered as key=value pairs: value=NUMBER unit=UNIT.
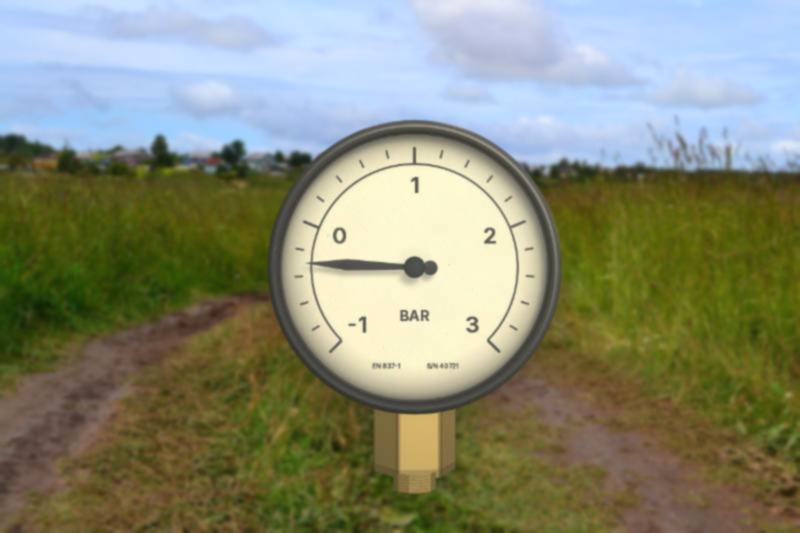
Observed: value=-0.3 unit=bar
